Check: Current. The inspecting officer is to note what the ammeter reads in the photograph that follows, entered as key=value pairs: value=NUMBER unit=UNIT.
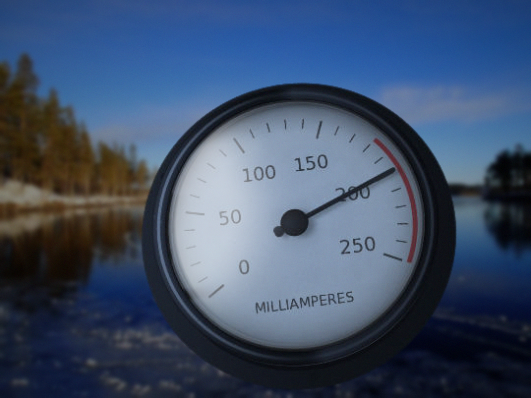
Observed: value=200 unit=mA
